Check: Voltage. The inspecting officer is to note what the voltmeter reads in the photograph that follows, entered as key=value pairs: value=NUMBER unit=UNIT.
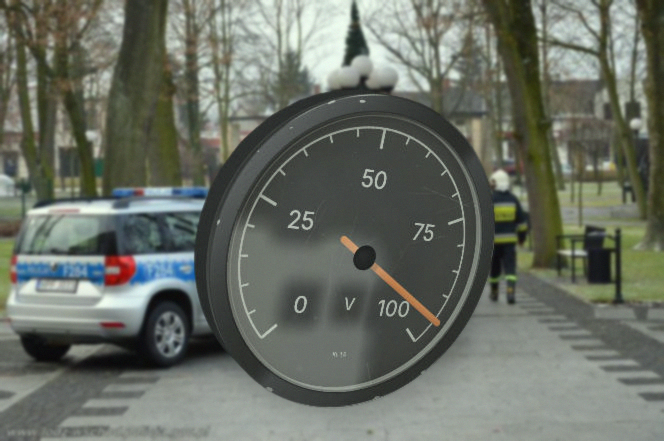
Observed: value=95 unit=V
